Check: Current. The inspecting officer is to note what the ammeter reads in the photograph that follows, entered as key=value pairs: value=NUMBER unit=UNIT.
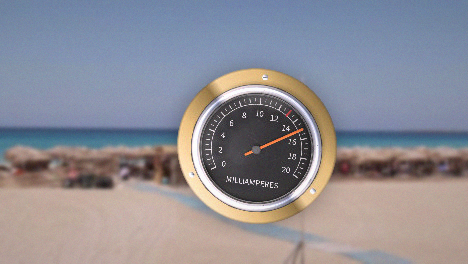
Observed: value=15 unit=mA
